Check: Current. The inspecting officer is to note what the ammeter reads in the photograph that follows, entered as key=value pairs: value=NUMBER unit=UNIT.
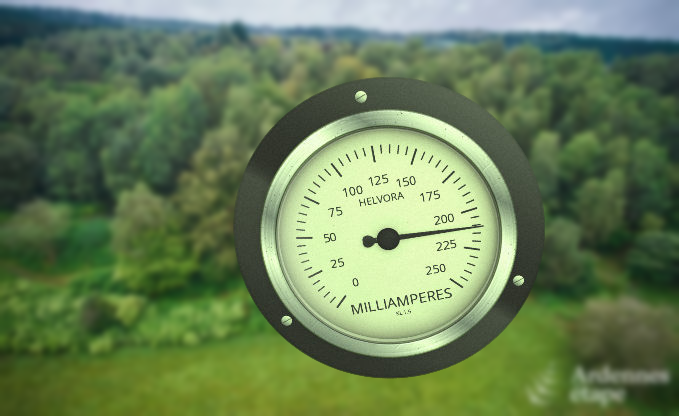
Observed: value=210 unit=mA
